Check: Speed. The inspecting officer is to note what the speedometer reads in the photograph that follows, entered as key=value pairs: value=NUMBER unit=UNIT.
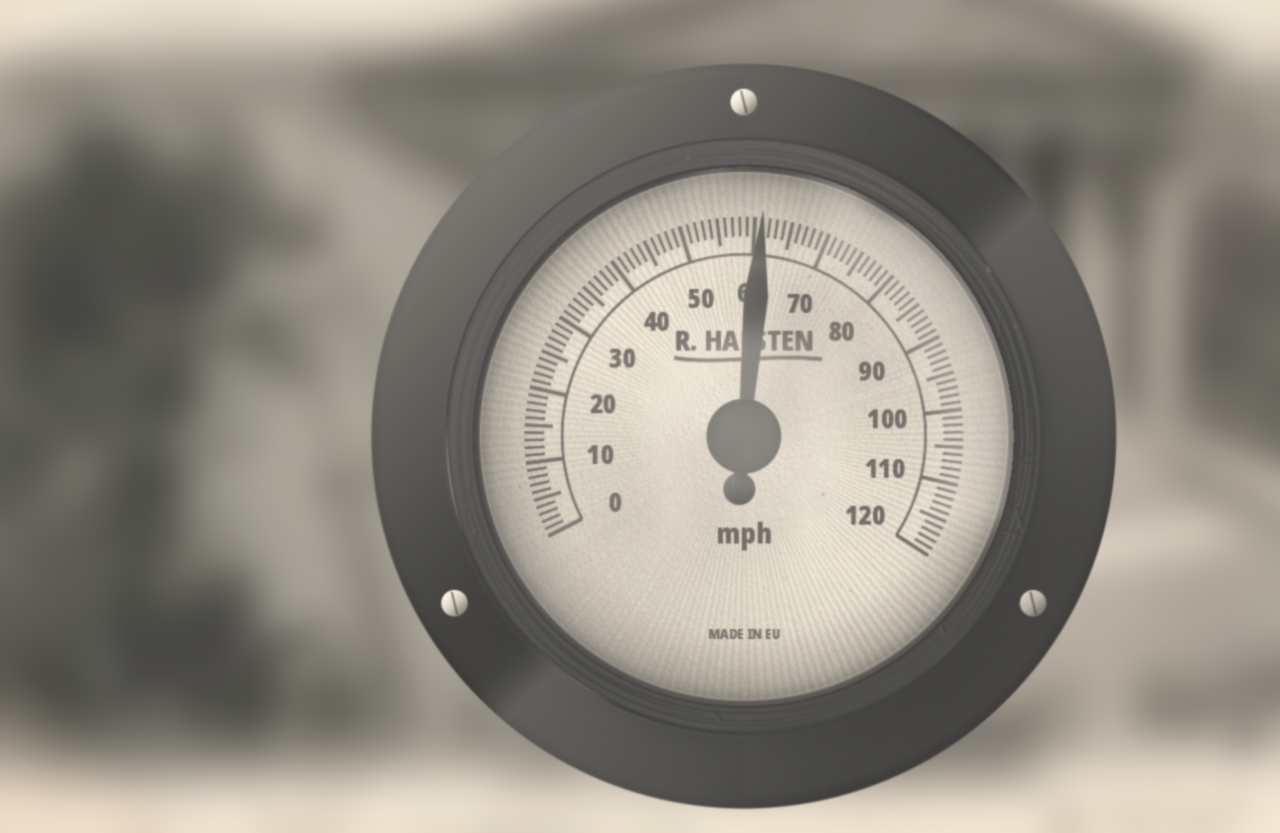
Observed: value=61 unit=mph
